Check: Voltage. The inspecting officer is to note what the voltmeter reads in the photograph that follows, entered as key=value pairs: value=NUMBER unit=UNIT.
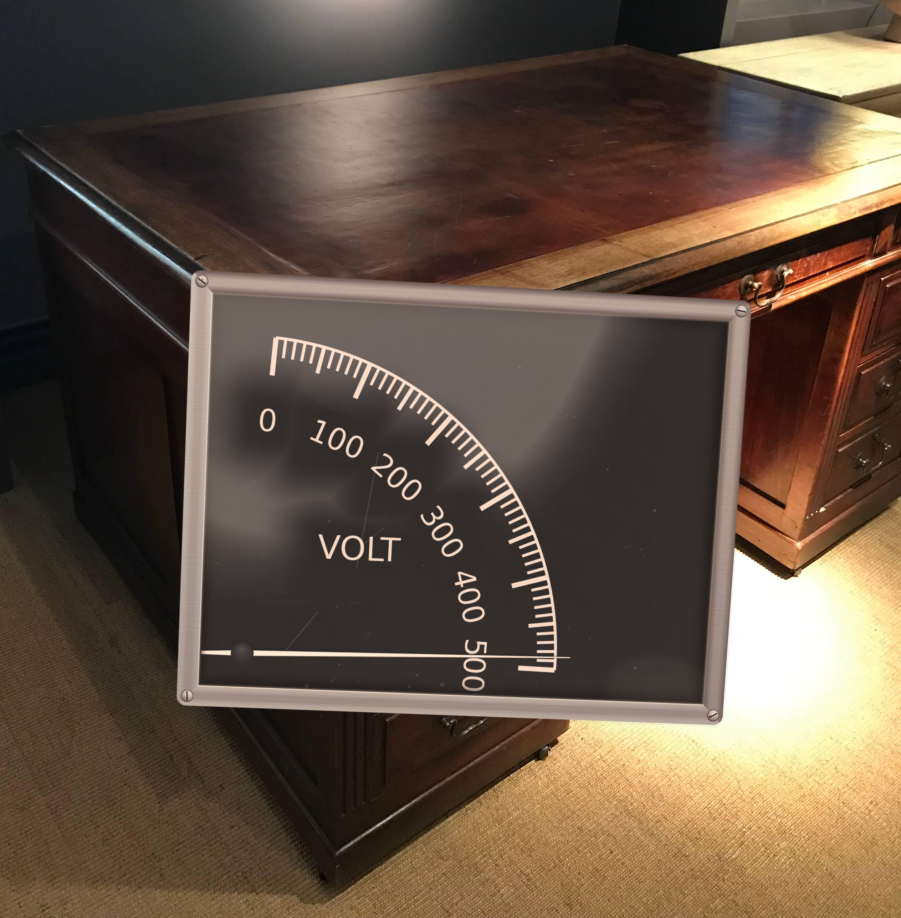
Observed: value=485 unit=V
